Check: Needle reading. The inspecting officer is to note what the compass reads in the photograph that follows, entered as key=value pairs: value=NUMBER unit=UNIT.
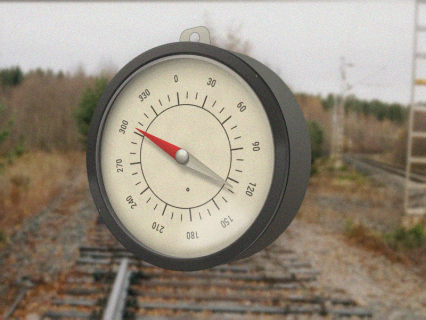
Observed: value=305 unit=°
